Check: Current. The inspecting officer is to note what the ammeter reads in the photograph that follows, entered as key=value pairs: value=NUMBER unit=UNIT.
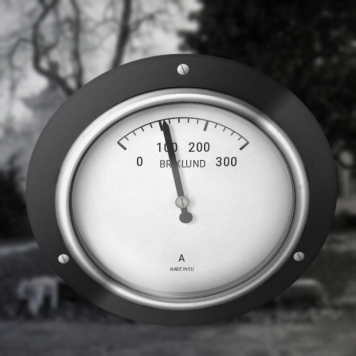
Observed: value=110 unit=A
